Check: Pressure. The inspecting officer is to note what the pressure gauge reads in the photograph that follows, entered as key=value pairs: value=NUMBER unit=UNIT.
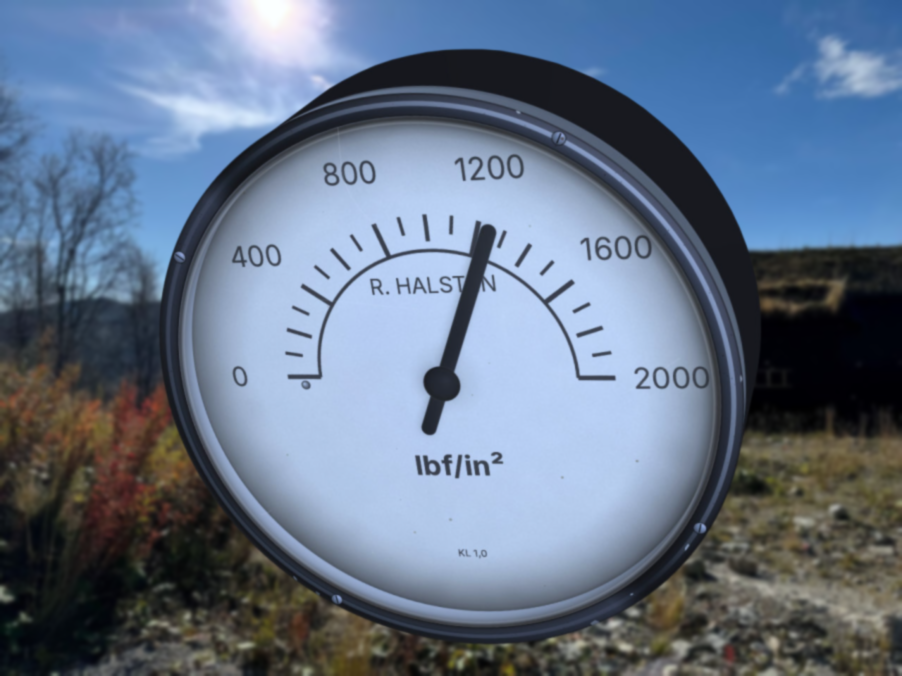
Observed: value=1250 unit=psi
